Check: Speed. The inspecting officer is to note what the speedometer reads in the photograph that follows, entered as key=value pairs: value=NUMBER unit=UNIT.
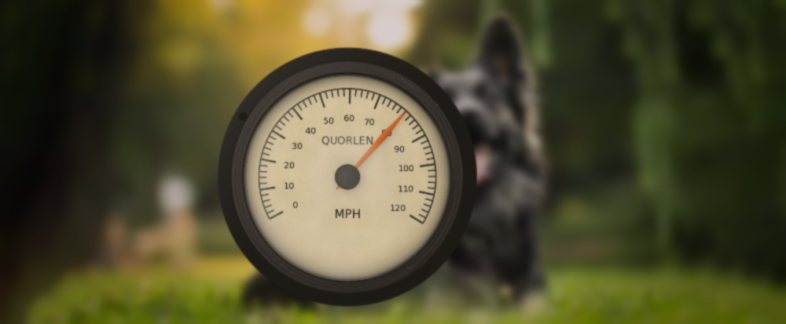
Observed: value=80 unit=mph
